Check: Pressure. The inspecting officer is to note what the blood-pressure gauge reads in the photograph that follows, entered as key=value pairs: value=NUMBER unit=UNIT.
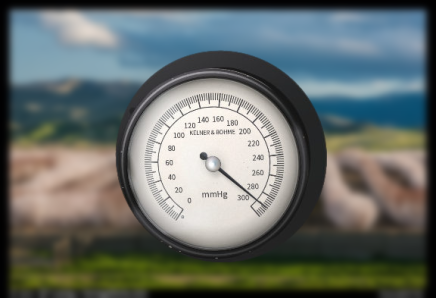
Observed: value=290 unit=mmHg
